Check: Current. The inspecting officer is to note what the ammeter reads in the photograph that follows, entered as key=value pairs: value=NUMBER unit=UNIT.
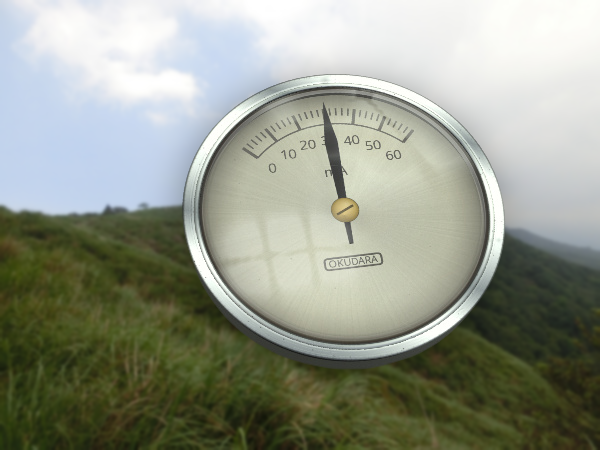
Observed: value=30 unit=mA
